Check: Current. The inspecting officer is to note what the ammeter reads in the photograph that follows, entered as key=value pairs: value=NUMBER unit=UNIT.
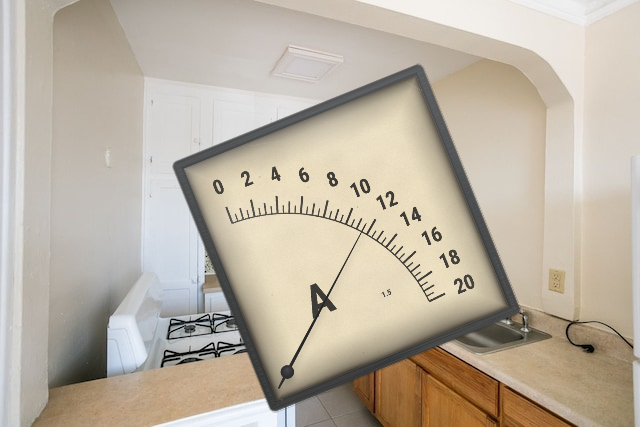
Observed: value=11.5 unit=A
